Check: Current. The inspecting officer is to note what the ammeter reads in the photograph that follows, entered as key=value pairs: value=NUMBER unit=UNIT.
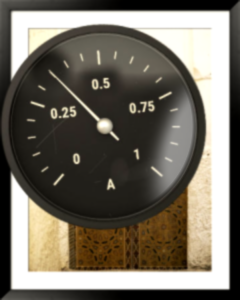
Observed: value=0.35 unit=A
